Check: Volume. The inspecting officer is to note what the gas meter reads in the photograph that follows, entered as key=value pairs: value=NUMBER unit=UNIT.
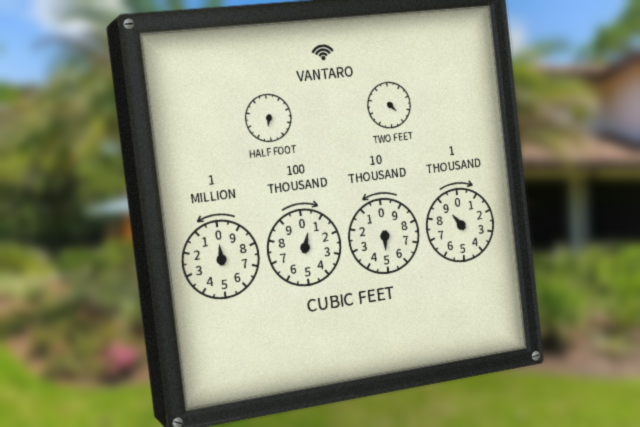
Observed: value=4900 unit=ft³
